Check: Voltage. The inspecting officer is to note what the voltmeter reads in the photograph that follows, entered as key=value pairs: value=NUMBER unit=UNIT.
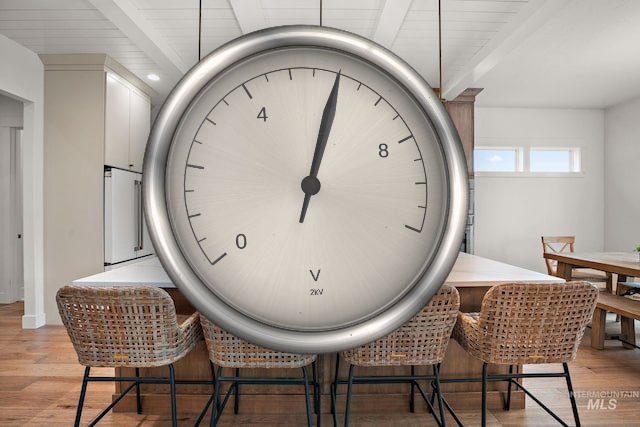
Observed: value=6 unit=V
